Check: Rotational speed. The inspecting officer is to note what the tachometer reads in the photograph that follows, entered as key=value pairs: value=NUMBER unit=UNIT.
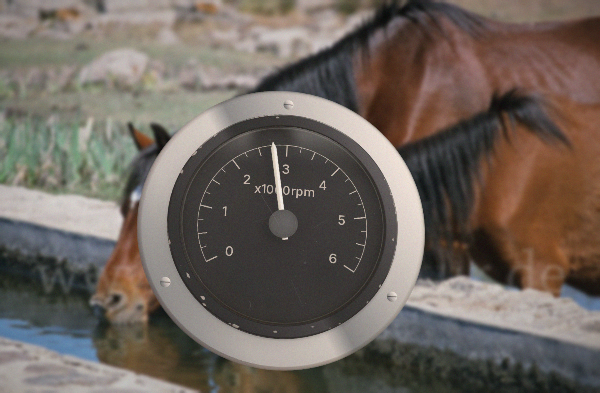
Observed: value=2750 unit=rpm
